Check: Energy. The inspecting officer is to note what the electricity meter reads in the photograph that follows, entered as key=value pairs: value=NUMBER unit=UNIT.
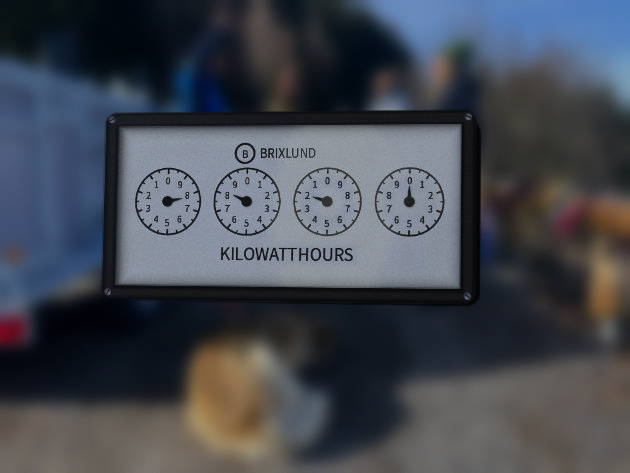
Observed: value=7820 unit=kWh
